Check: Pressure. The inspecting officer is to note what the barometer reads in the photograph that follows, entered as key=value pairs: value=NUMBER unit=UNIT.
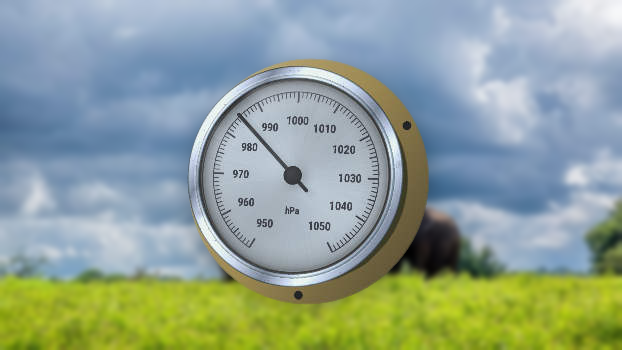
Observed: value=985 unit=hPa
